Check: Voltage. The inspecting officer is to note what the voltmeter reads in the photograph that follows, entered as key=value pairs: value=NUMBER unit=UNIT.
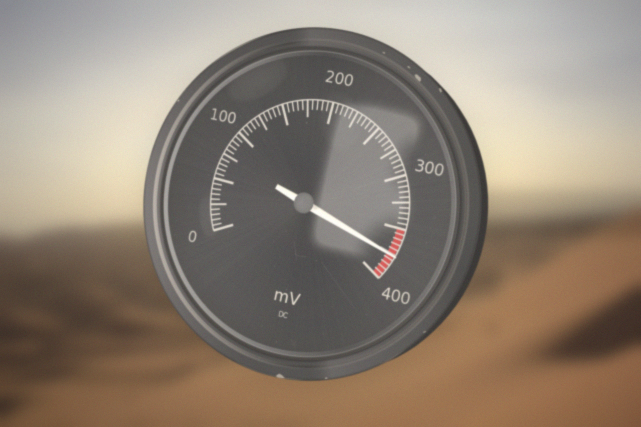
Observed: value=375 unit=mV
